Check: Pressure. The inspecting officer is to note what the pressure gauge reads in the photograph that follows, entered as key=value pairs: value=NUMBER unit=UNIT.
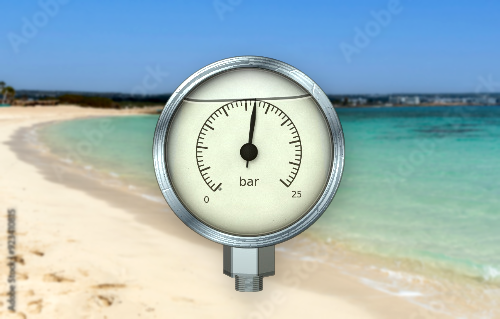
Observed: value=13.5 unit=bar
